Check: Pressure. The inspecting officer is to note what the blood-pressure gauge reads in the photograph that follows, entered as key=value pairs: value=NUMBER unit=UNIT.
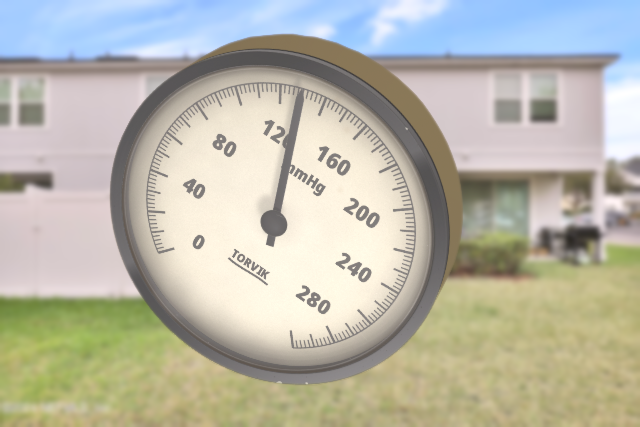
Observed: value=130 unit=mmHg
